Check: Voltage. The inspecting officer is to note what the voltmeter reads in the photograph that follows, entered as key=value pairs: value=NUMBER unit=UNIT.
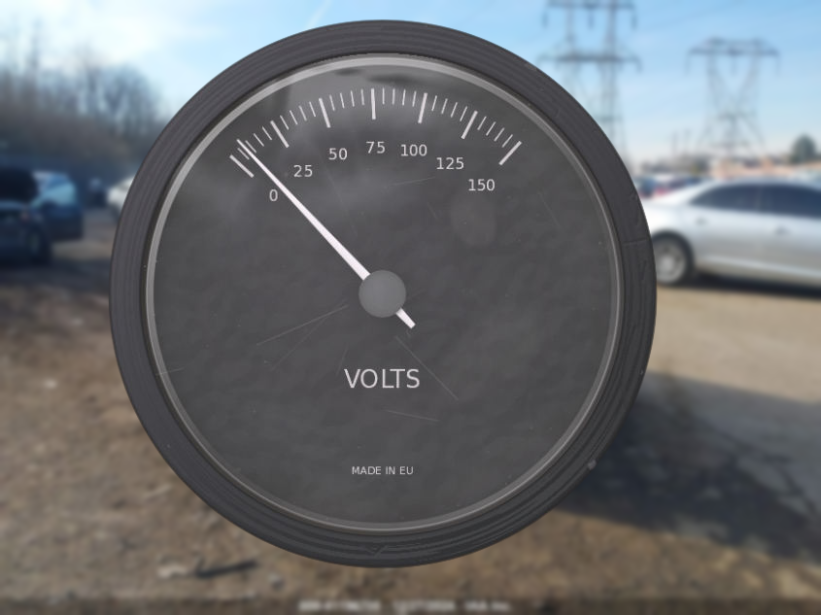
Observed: value=7.5 unit=V
